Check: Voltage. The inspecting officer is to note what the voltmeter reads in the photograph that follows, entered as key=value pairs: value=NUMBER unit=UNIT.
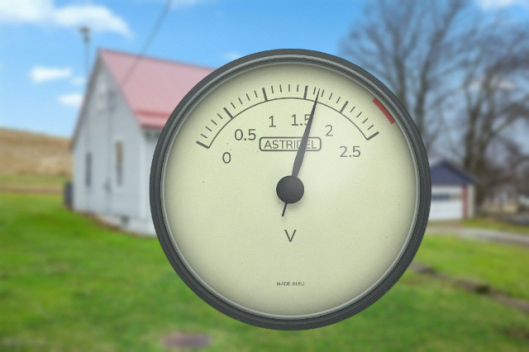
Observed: value=1.65 unit=V
